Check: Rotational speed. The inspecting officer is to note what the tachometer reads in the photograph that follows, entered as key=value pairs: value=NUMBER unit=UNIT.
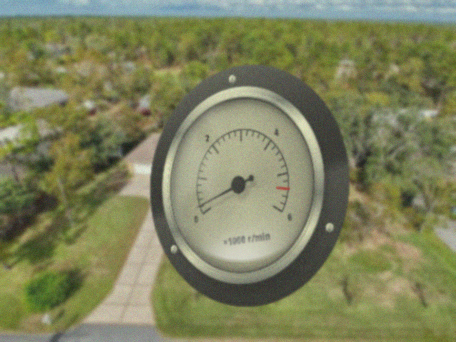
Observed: value=200 unit=rpm
